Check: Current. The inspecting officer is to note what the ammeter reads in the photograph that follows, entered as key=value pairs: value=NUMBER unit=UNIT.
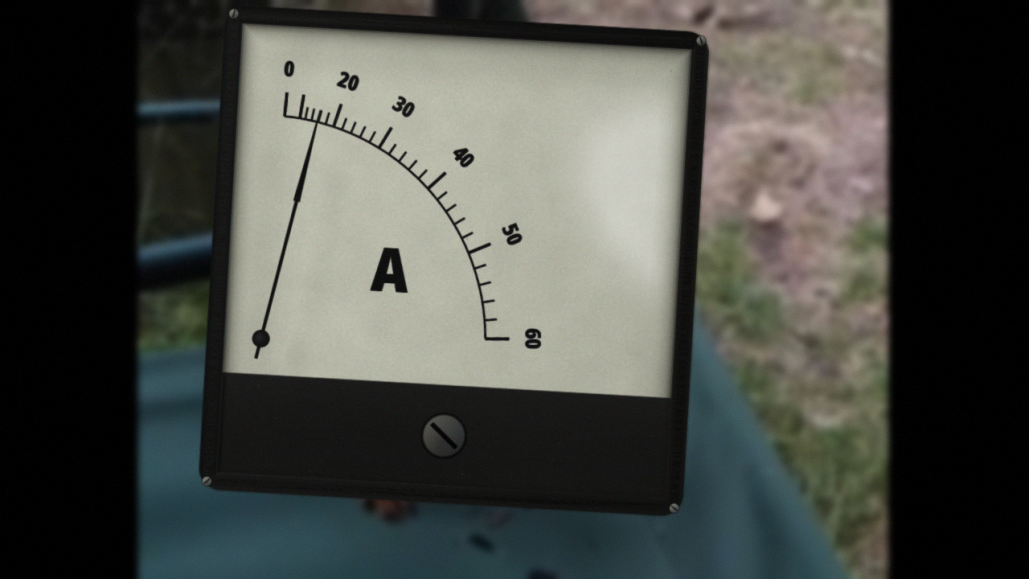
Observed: value=16 unit=A
